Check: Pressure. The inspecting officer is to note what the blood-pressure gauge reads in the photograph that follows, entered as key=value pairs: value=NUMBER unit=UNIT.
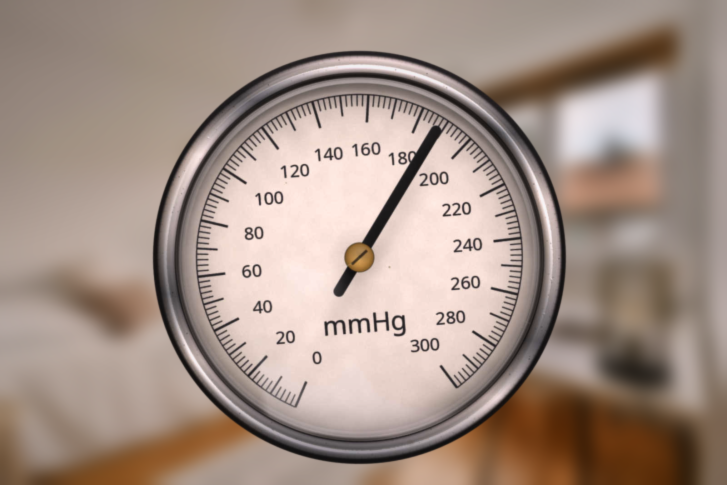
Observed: value=188 unit=mmHg
